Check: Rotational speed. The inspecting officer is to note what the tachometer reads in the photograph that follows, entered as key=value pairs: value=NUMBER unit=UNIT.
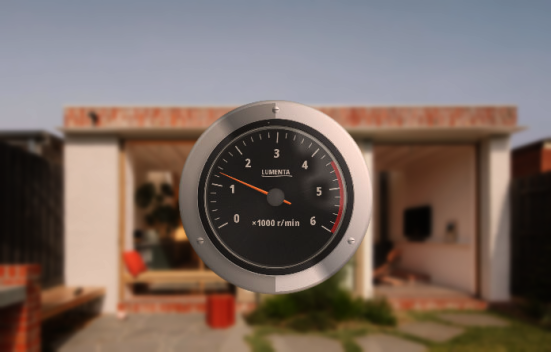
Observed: value=1300 unit=rpm
